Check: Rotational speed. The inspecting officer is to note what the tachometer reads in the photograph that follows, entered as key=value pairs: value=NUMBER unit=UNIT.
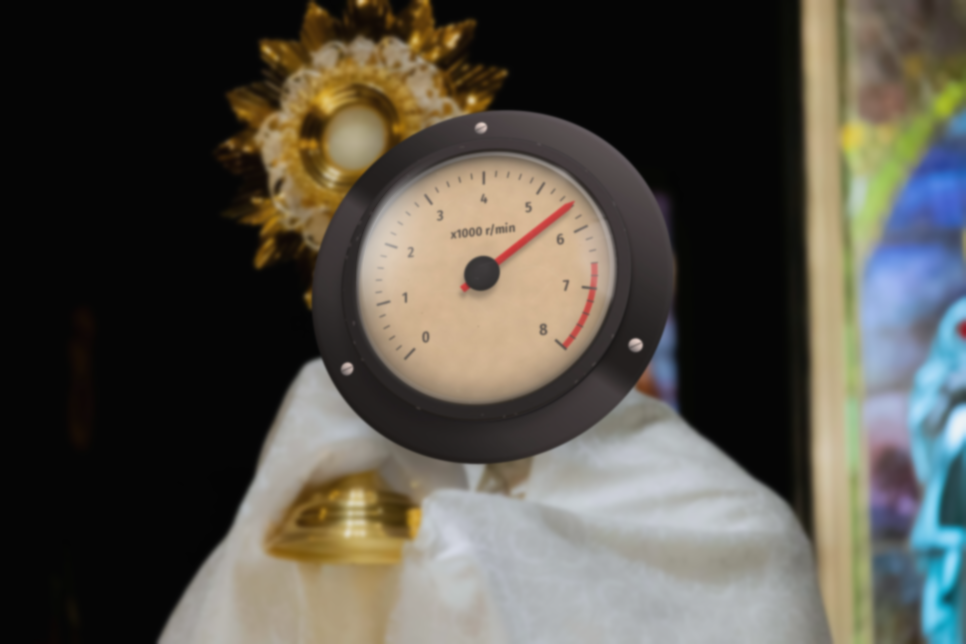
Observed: value=5600 unit=rpm
